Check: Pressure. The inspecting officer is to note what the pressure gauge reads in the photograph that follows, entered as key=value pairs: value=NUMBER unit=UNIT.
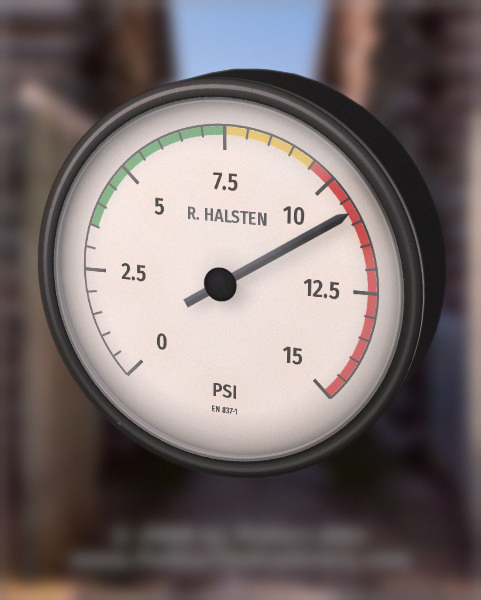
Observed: value=10.75 unit=psi
